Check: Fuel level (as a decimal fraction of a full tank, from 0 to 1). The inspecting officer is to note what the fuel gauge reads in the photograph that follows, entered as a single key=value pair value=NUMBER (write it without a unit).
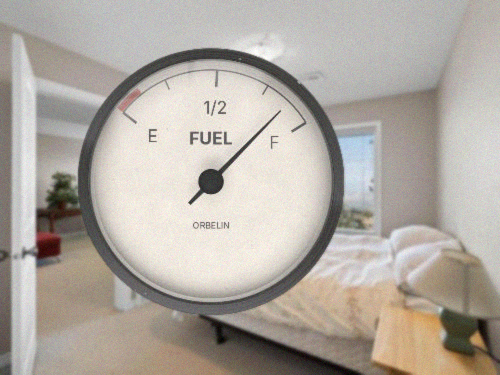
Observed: value=0.875
